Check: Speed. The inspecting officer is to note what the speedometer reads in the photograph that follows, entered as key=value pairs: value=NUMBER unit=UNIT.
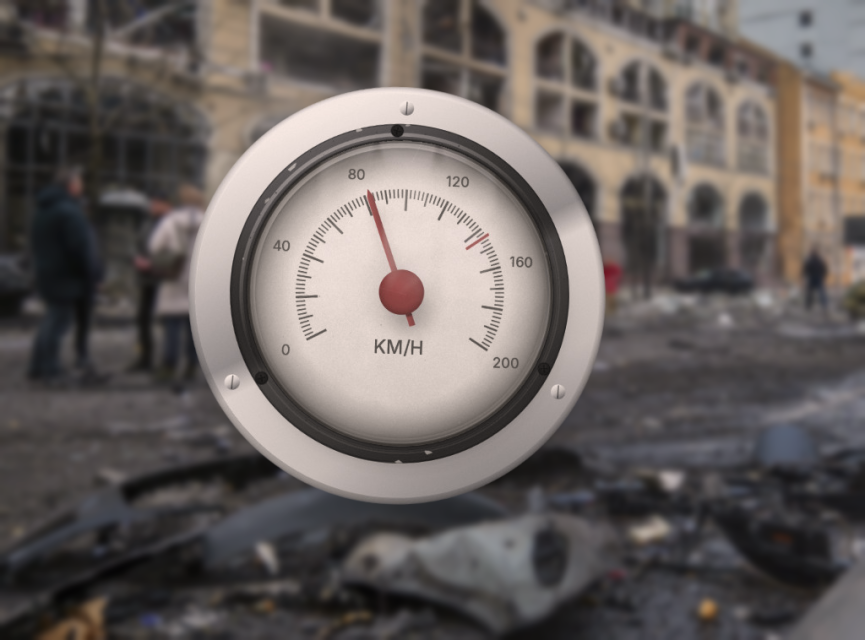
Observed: value=82 unit=km/h
